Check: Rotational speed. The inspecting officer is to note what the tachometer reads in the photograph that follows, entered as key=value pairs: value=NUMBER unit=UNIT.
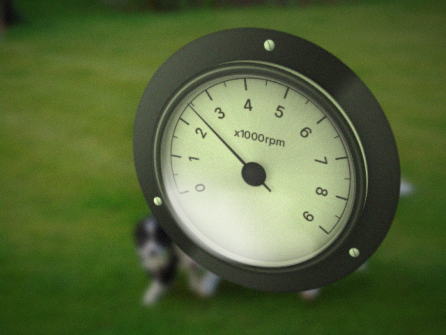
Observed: value=2500 unit=rpm
